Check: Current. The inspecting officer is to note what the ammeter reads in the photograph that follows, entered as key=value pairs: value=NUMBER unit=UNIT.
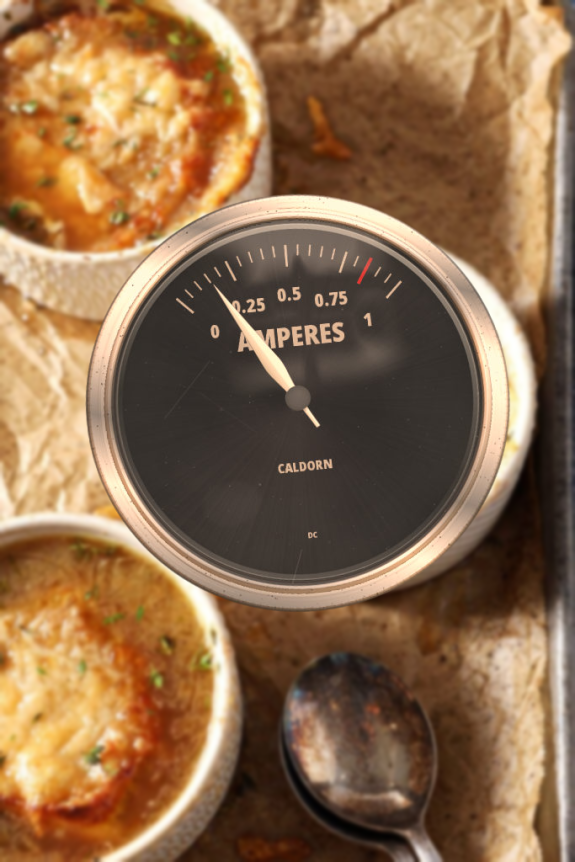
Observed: value=0.15 unit=A
